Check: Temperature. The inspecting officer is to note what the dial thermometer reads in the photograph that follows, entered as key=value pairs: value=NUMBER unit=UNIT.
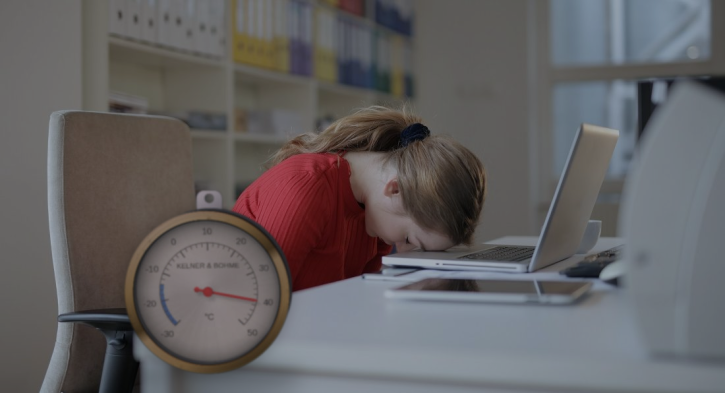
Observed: value=40 unit=°C
